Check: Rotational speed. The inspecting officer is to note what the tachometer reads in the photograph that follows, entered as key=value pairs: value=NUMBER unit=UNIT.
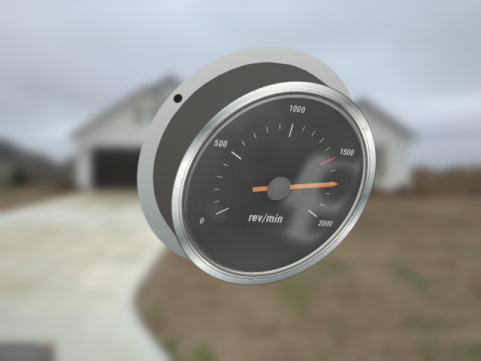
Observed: value=1700 unit=rpm
